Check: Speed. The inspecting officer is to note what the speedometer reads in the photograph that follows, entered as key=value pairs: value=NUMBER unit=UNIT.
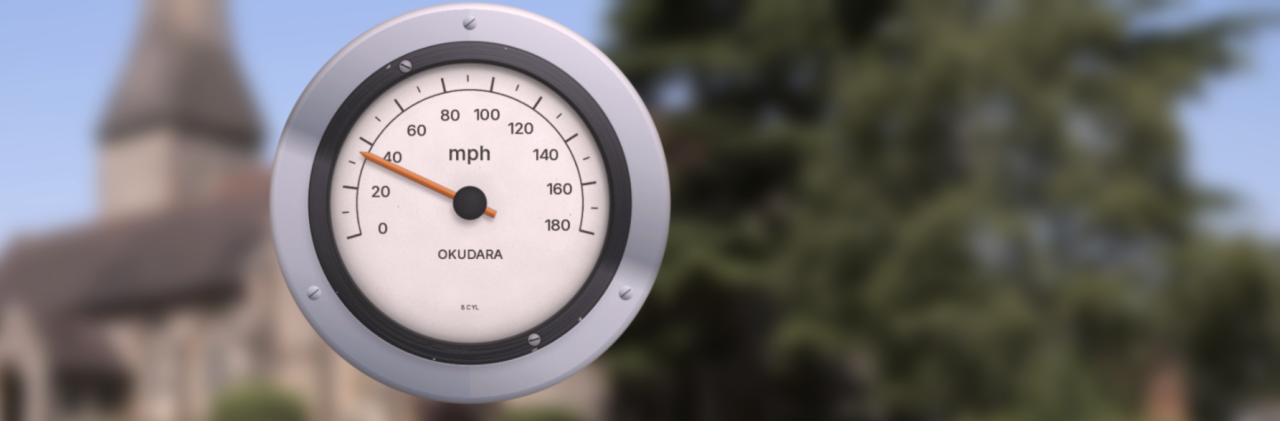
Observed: value=35 unit=mph
